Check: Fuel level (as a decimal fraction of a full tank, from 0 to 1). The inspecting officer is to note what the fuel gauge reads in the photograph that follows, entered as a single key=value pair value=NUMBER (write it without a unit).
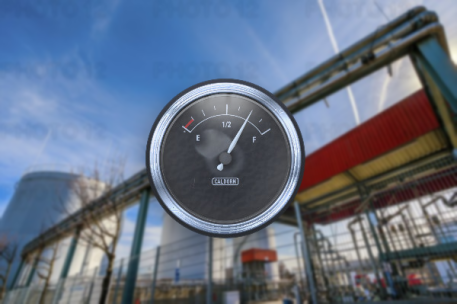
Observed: value=0.75
